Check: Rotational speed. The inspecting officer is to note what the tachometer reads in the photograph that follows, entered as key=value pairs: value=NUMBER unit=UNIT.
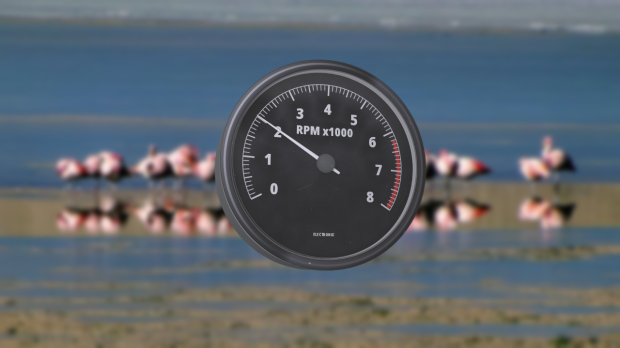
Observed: value=2000 unit=rpm
